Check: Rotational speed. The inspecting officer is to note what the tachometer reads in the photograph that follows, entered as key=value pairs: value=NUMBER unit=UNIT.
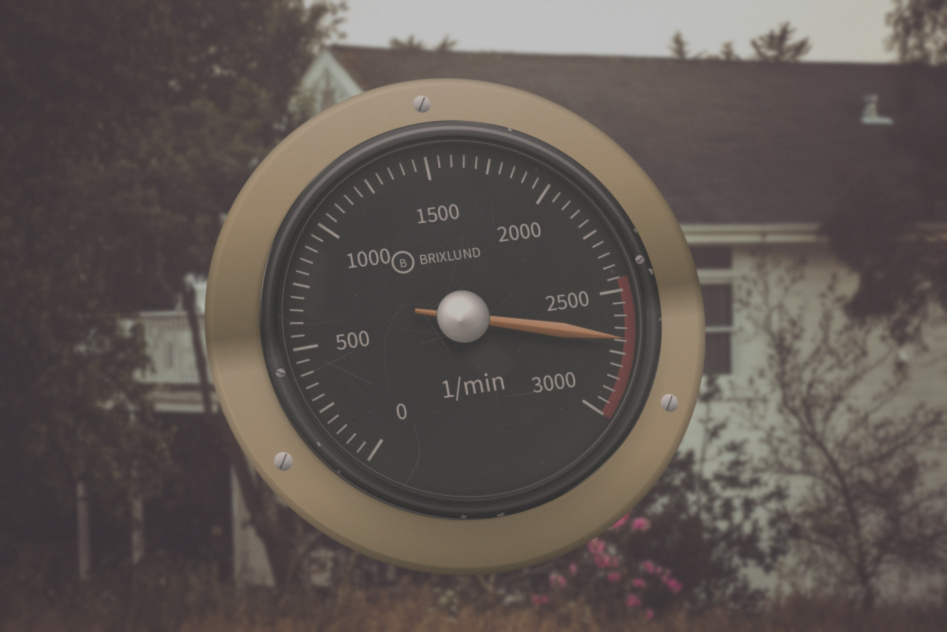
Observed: value=2700 unit=rpm
